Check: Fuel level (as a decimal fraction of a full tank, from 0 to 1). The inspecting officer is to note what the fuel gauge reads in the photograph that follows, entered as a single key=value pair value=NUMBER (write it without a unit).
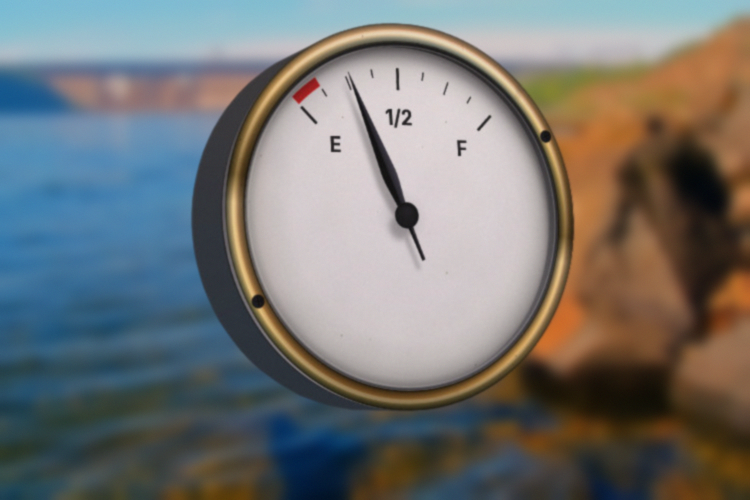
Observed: value=0.25
